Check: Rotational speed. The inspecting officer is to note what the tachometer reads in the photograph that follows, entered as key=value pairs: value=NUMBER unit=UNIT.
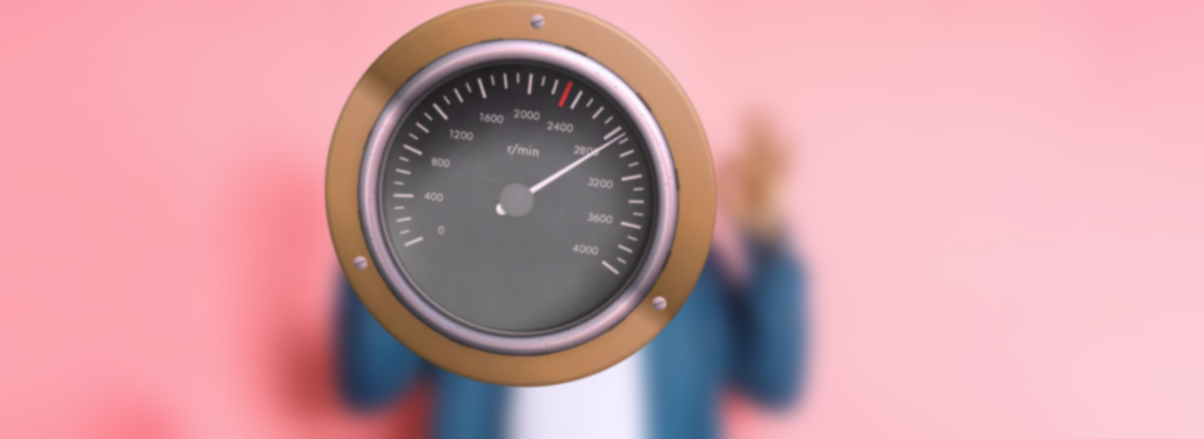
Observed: value=2850 unit=rpm
